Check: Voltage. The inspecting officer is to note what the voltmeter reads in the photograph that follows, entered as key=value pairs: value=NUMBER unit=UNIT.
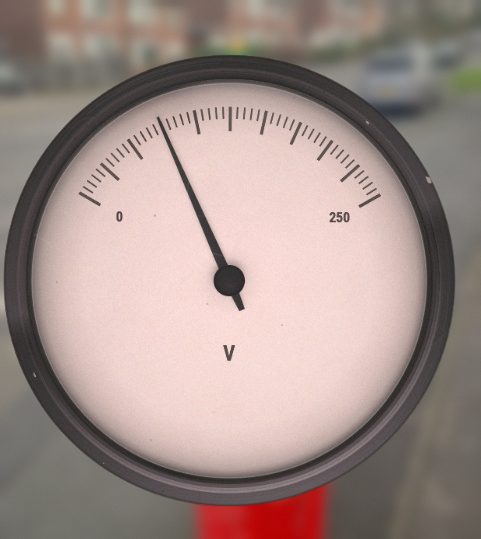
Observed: value=75 unit=V
